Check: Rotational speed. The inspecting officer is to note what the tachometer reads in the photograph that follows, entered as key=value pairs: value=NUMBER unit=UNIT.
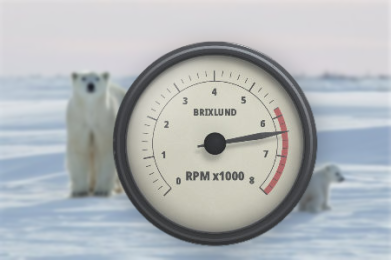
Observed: value=6400 unit=rpm
